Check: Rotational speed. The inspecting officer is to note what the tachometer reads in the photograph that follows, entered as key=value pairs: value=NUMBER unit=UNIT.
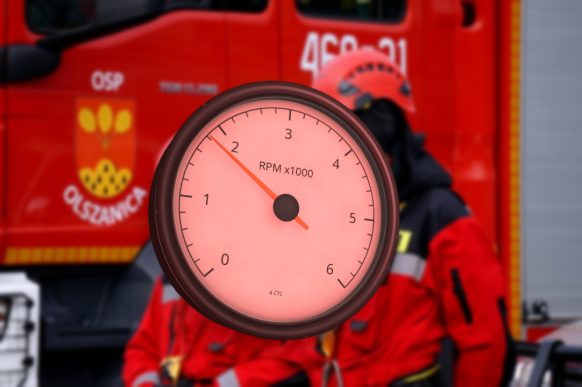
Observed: value=1800 unit=rpm
